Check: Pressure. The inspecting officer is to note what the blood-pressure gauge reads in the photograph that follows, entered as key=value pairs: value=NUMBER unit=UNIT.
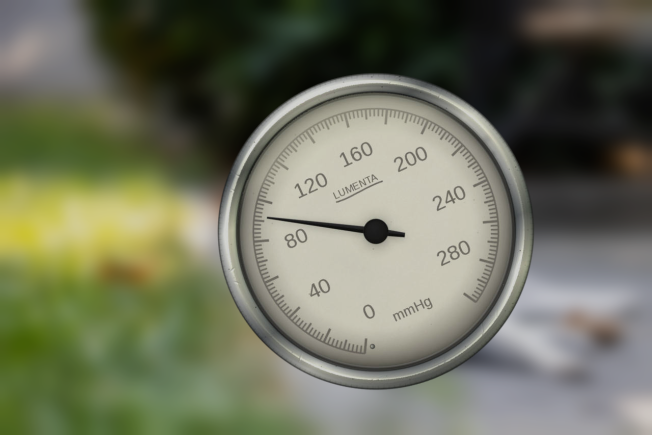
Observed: value=92 unit=mmHg
